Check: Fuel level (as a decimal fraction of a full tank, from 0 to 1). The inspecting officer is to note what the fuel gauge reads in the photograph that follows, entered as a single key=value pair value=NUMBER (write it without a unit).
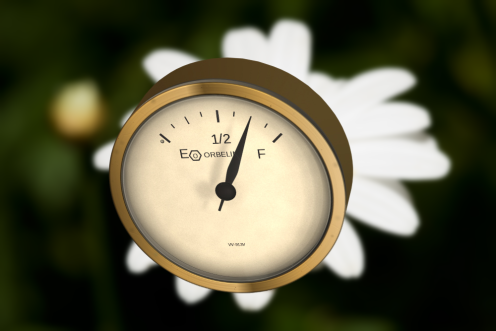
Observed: value=0.75
